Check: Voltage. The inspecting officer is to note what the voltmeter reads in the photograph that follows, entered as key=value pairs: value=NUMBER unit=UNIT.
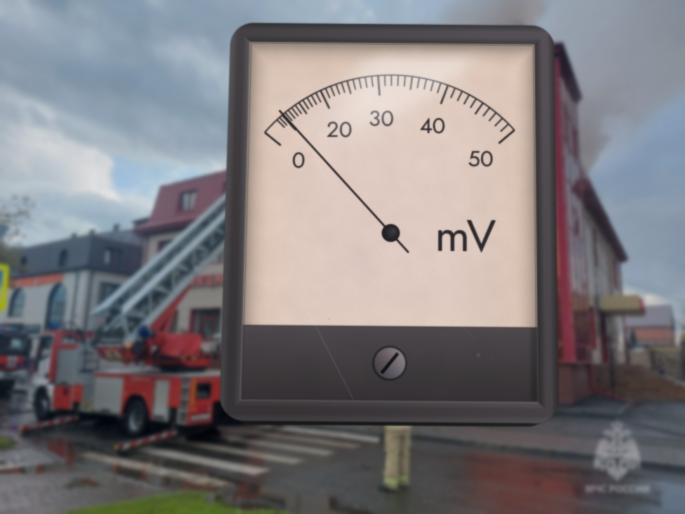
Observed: value=10 unit=mV
